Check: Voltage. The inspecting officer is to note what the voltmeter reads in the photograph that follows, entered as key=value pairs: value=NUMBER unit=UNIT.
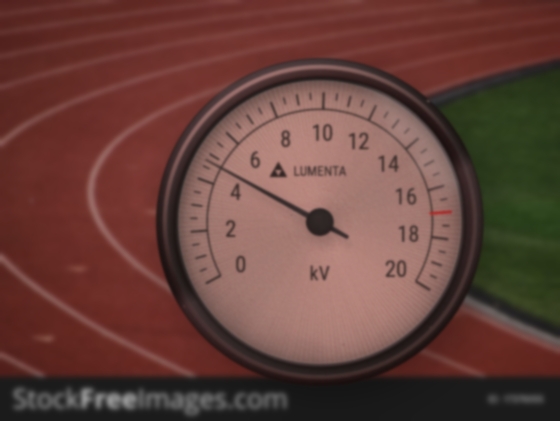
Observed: value=4.75 unit=kV
